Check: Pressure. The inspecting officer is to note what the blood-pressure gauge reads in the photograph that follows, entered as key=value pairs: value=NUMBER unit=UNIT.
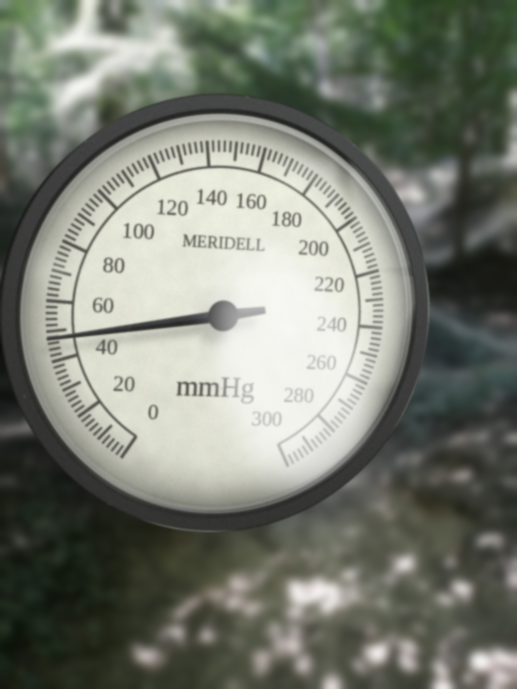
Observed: value=48 unit=mmHg
